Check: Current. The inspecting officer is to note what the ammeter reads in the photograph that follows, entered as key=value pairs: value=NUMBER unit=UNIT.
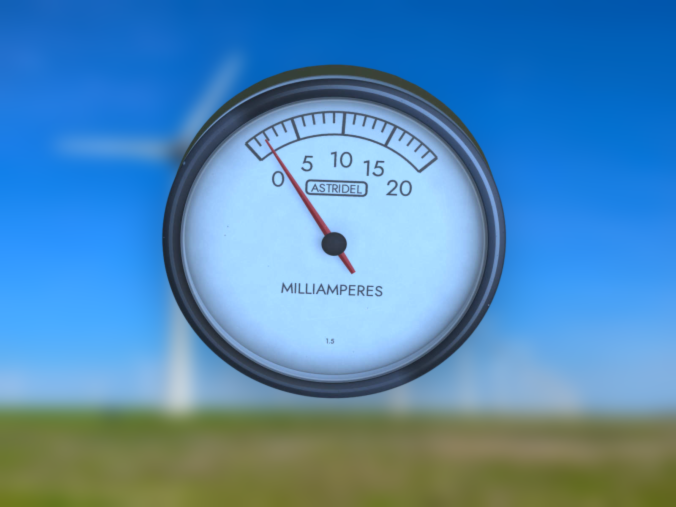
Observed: value=2 unit=mA
